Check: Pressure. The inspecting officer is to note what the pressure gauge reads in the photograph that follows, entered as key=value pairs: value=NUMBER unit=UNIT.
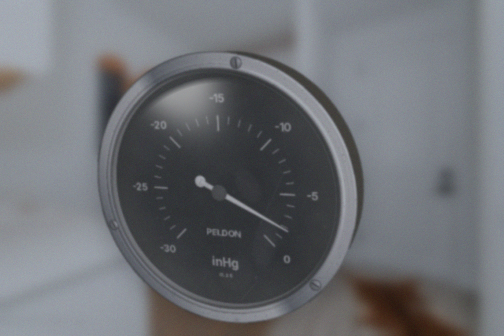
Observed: value=-2 unit=inHg
